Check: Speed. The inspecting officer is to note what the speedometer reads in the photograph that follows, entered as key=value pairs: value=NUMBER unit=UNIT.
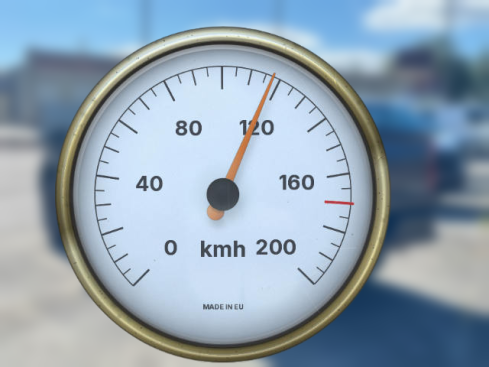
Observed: value=117.5 unit=km/h
